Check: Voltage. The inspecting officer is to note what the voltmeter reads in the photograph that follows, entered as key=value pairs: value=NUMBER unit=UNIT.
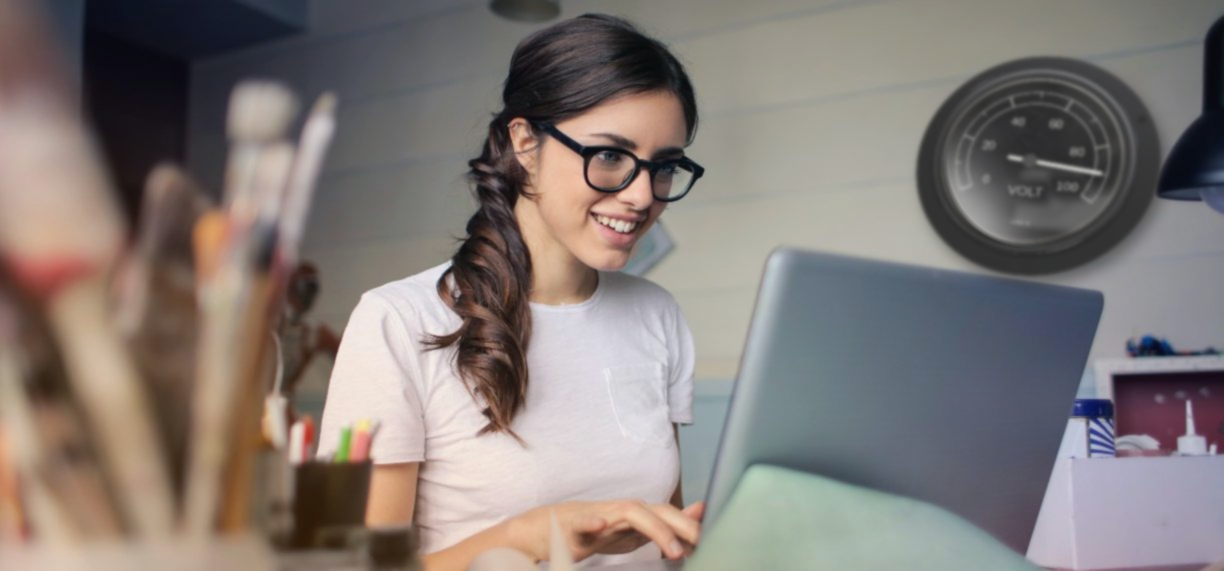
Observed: value=90 unit=V
